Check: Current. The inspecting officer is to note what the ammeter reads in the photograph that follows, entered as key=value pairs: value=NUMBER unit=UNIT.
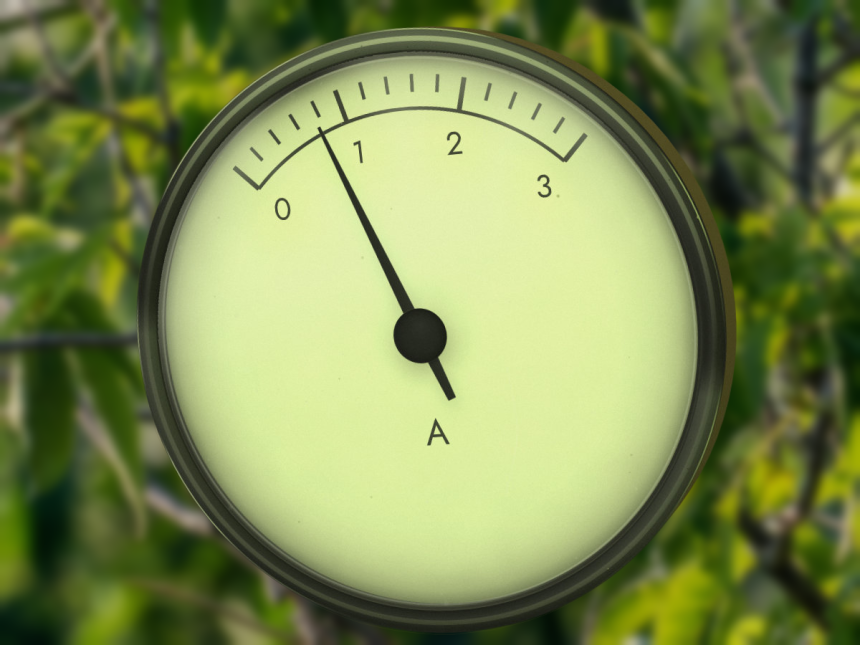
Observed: value=0.8 unit=A
